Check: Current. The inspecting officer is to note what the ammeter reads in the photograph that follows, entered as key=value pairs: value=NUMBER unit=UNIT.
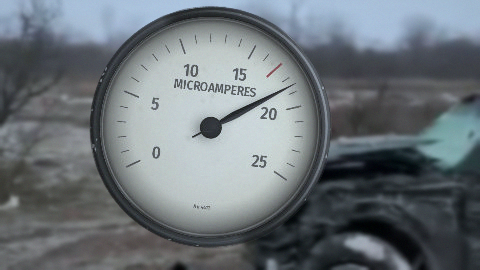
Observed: value=18.5 unit=µA
